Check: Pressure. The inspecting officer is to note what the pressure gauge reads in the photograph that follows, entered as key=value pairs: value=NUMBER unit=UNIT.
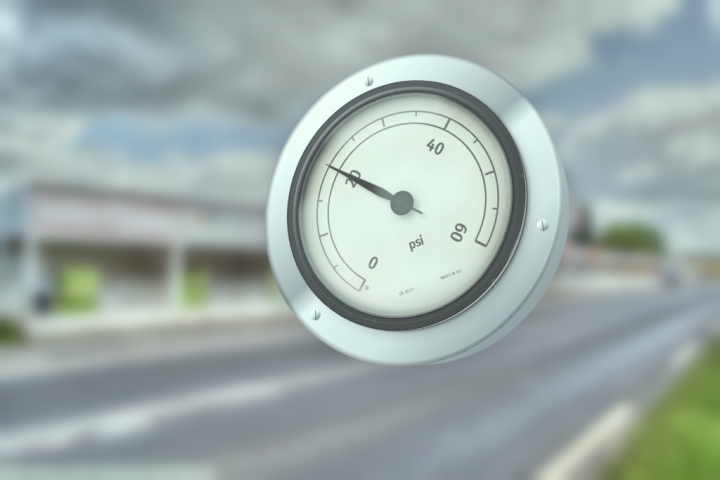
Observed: value=20 unit=psi
